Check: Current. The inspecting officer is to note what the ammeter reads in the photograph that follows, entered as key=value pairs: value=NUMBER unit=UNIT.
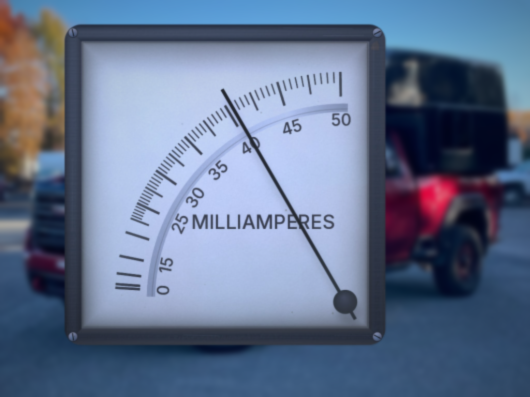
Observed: value=40.5 unit=mA
